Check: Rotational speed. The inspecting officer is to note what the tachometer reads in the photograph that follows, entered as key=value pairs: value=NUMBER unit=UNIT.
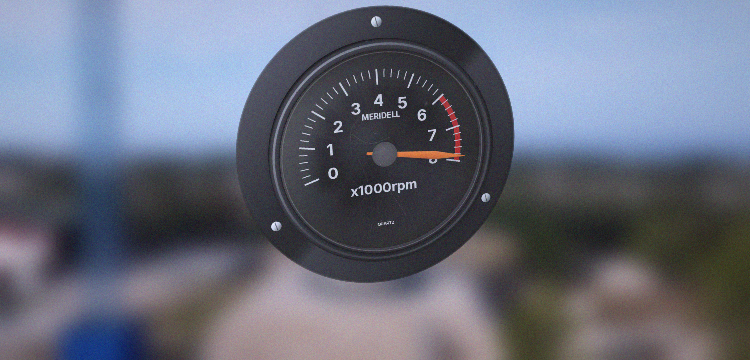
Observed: value=7800 unit=rpm
